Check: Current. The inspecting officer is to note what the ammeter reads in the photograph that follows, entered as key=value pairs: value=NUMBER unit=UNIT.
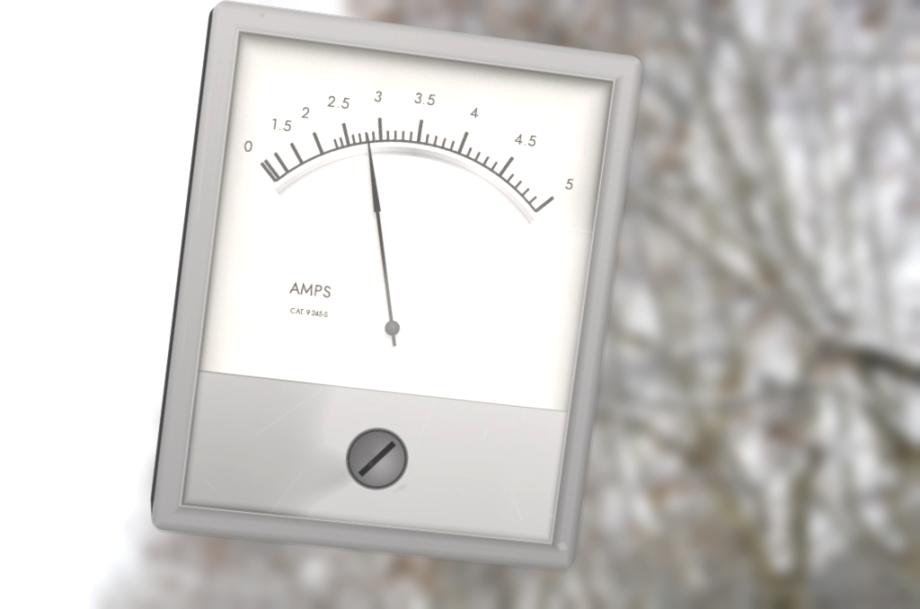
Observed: value=2.8 unit=A
